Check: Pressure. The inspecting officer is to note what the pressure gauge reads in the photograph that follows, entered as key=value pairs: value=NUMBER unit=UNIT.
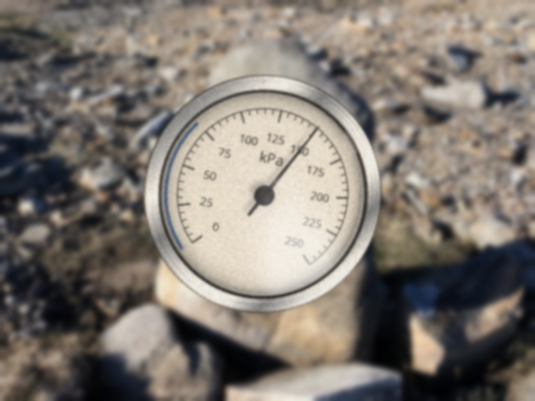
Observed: value=150 unit=kPa
